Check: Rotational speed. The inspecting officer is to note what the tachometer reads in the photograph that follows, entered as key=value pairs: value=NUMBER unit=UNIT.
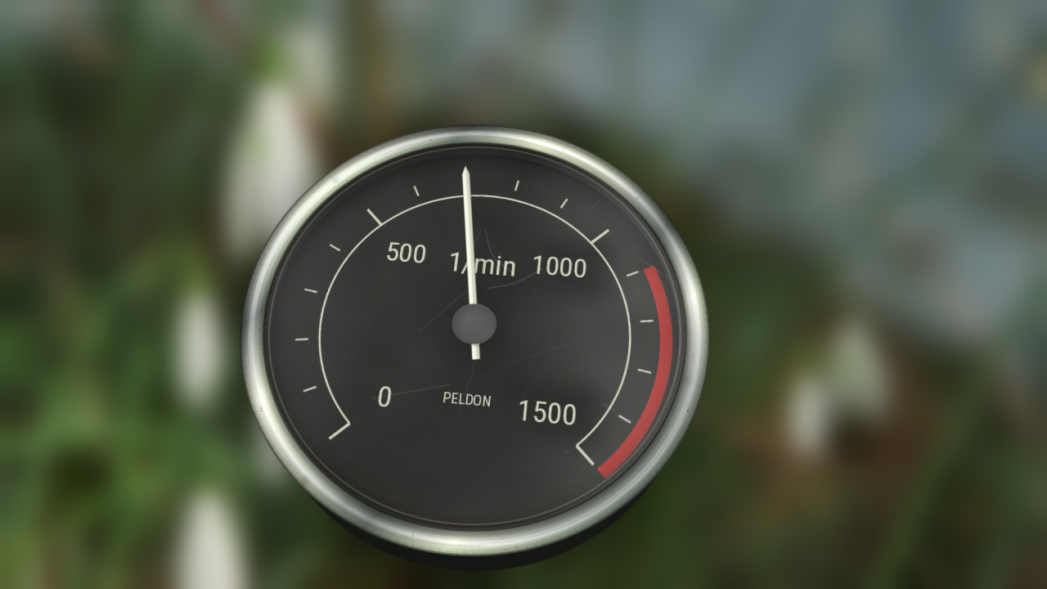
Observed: value=700 unit=rpm
